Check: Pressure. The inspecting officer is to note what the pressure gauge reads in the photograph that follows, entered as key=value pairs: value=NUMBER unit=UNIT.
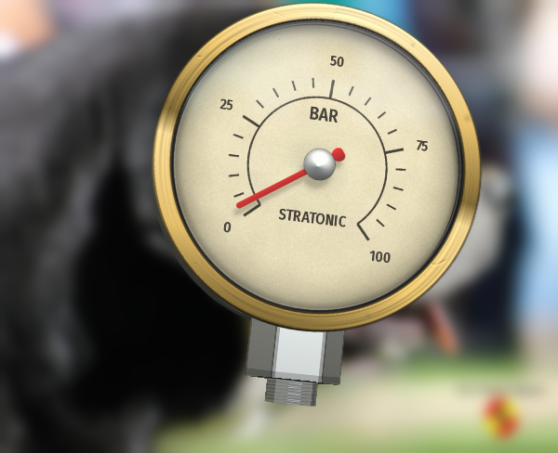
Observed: value=2.5 unit=bar
